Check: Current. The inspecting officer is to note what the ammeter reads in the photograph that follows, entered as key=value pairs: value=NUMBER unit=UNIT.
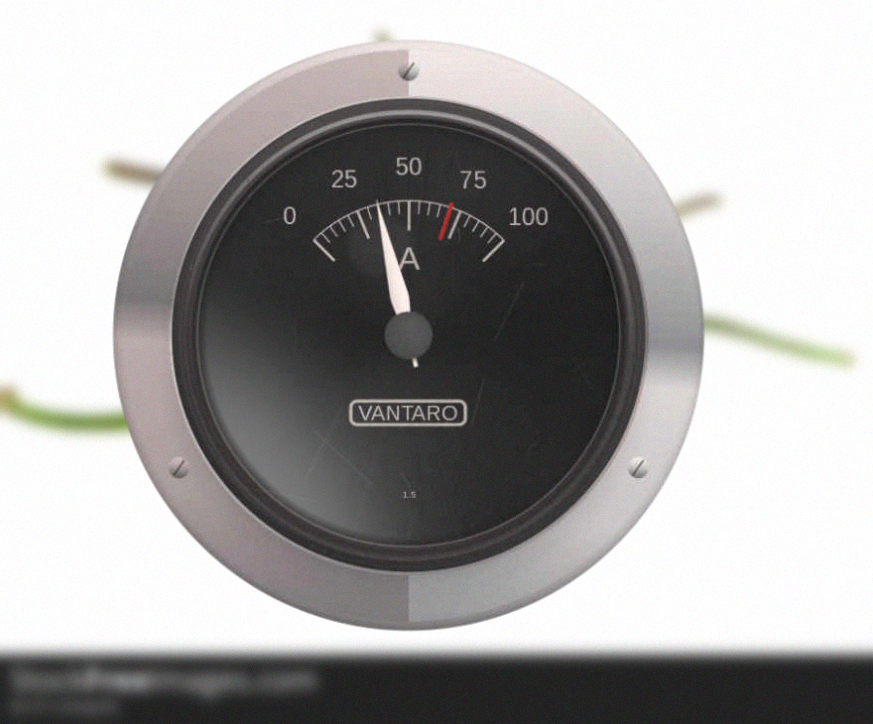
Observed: value=35 unit=A
